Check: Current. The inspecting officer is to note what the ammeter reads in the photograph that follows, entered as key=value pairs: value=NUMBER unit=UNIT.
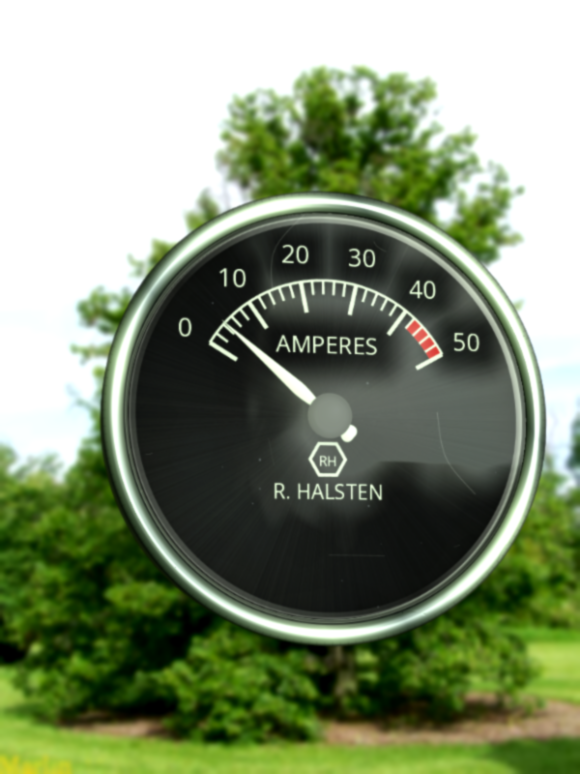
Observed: value=4 unit=A
